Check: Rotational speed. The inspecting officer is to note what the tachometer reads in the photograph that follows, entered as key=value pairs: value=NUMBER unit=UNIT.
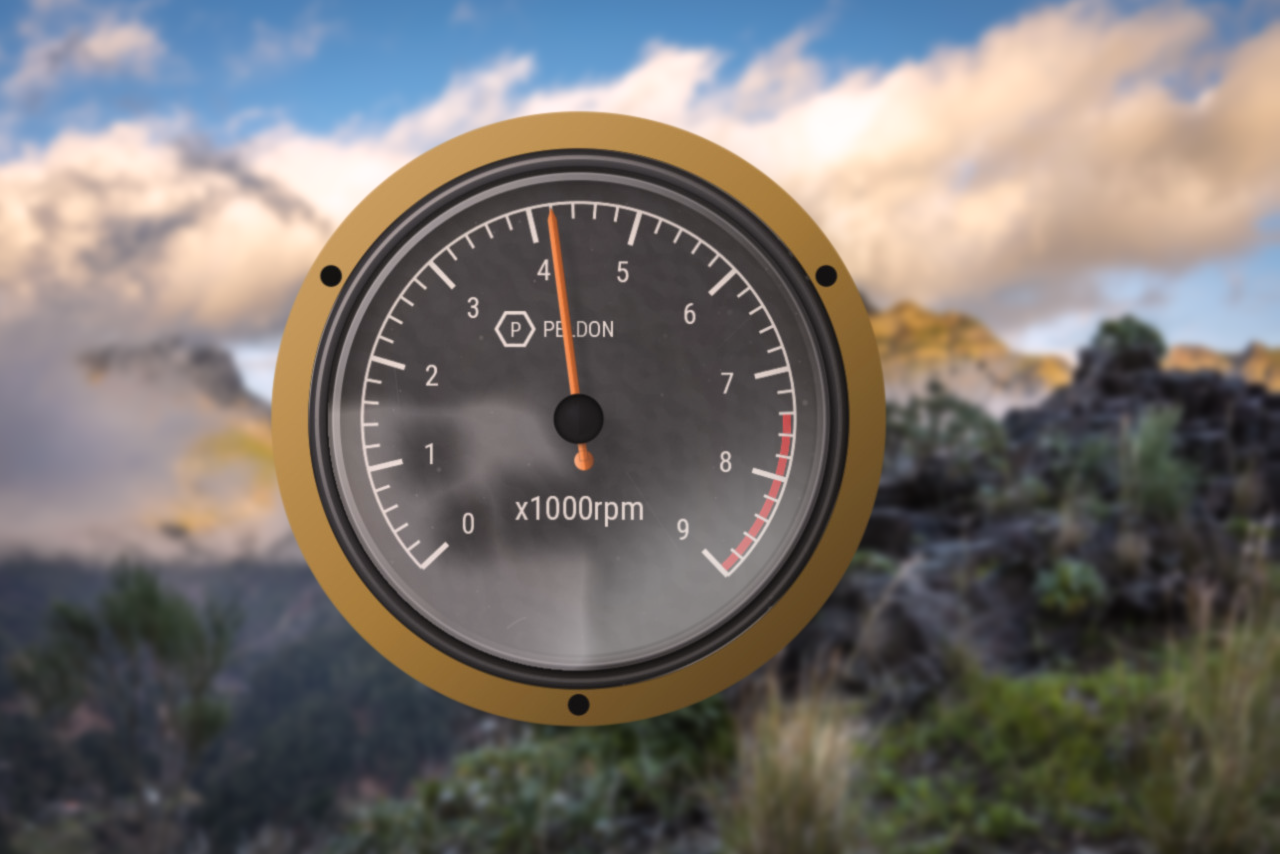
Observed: value=4200 unit=rpm
